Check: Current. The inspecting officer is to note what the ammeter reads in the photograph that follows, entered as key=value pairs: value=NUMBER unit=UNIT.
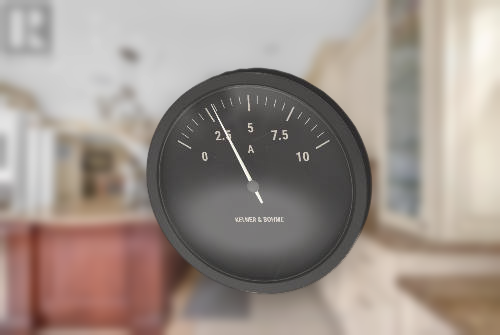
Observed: value=3 unit=A
